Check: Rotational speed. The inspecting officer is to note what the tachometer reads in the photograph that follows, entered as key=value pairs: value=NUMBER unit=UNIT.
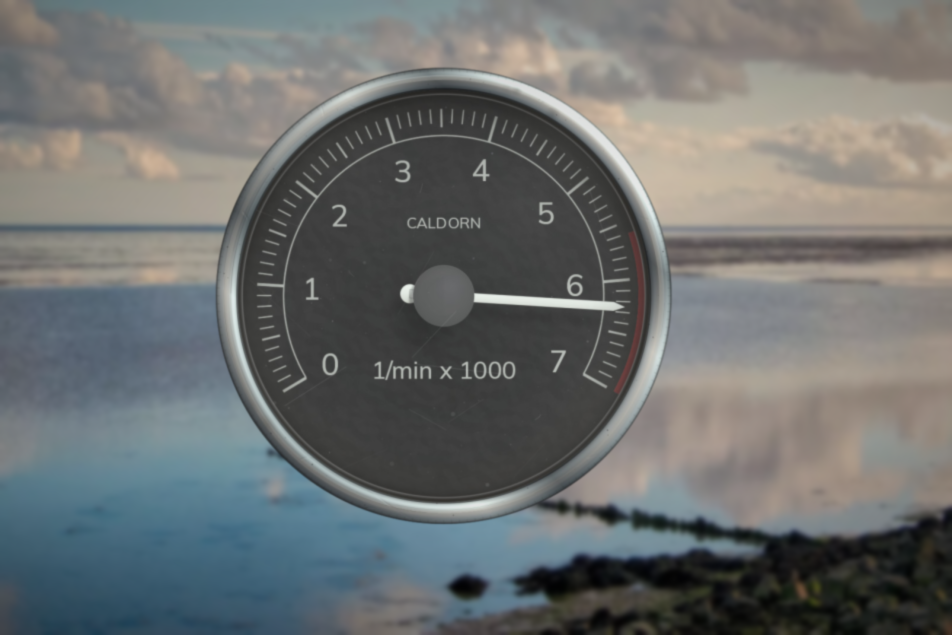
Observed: value=6250 unit=rpm
